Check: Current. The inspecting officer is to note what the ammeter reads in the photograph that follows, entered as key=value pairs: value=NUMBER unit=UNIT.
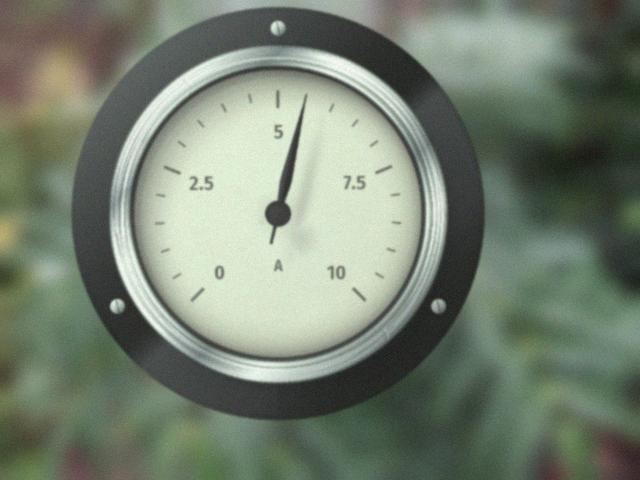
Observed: value=5.5 unit=A
